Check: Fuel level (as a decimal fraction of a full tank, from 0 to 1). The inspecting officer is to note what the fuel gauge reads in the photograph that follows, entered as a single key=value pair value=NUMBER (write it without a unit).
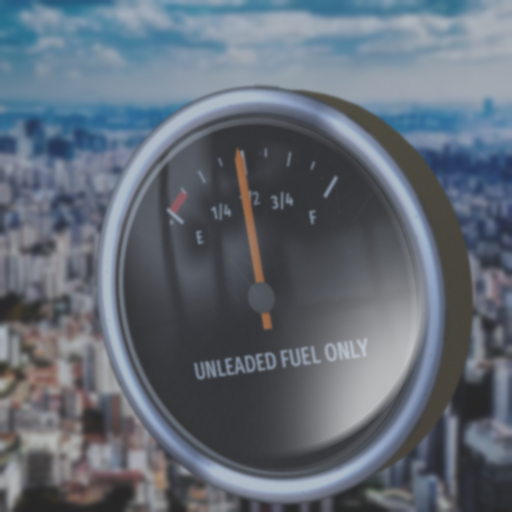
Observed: value=0.5
